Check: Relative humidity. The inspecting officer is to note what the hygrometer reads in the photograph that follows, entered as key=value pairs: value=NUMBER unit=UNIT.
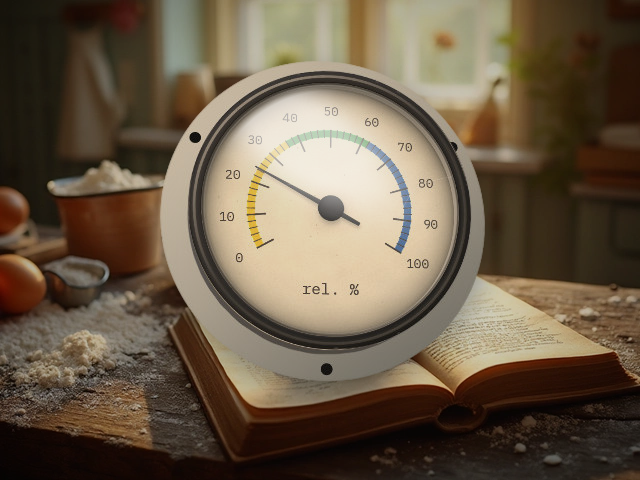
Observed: value=24 unit=%
